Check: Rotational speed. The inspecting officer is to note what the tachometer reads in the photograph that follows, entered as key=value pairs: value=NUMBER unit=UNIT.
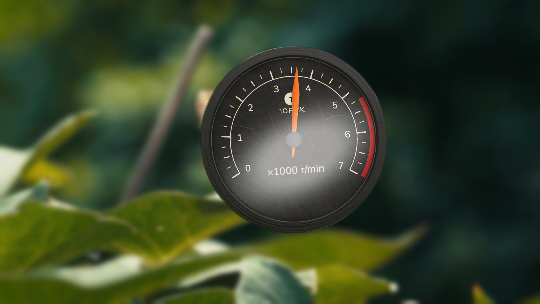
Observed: value=3625 unit=rpm
